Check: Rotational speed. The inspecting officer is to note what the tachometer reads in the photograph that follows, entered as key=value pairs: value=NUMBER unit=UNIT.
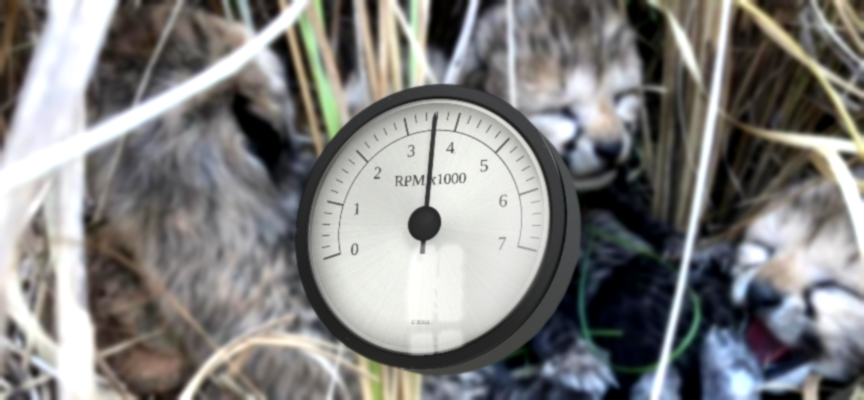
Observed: value=3600 unit=rpm
